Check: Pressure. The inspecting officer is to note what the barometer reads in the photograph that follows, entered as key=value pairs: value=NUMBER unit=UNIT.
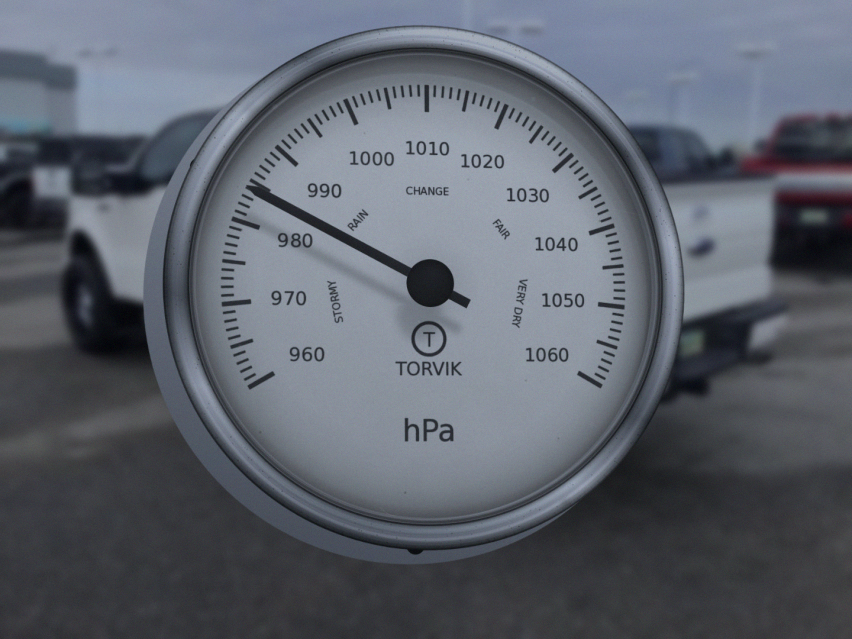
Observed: value=984 unit=hPa
